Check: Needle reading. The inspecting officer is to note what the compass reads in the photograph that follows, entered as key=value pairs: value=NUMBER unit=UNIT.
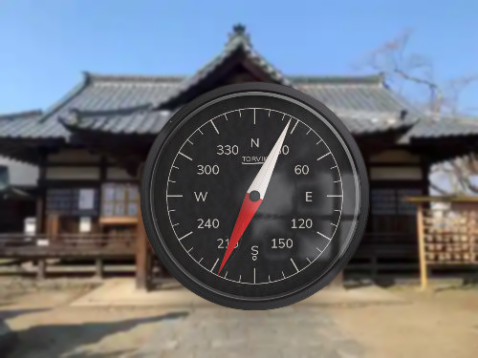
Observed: value=205 unit=°
